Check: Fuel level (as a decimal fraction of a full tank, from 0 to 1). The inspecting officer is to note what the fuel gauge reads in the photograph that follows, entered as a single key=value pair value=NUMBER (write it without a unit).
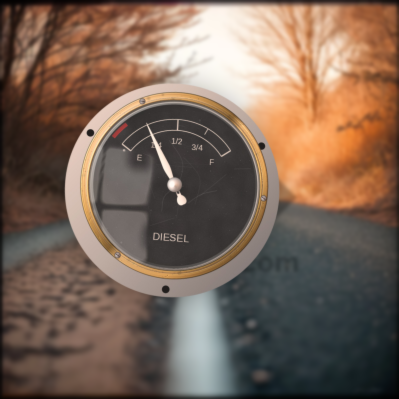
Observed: value=0.25
